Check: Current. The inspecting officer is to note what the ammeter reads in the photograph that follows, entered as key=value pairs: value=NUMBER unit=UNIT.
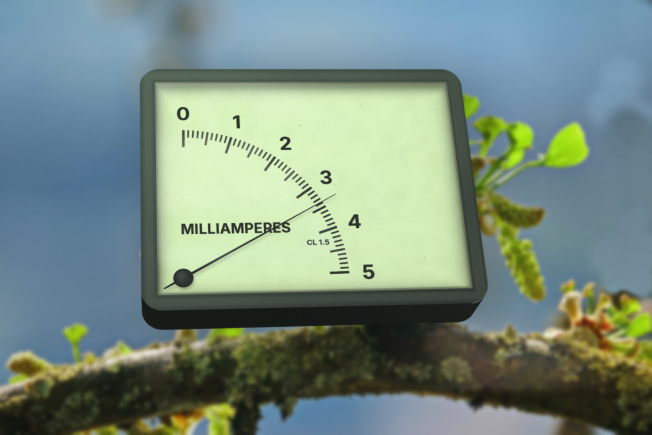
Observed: value=3.4 unit=mA
